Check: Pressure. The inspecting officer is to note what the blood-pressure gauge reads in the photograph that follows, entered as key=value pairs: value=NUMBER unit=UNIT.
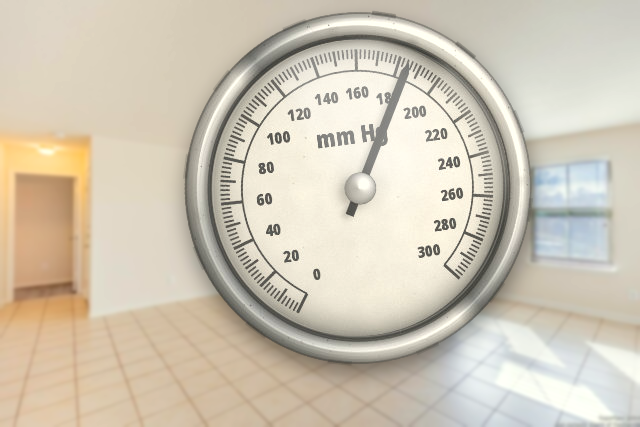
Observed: value=184 unit=mmHg
